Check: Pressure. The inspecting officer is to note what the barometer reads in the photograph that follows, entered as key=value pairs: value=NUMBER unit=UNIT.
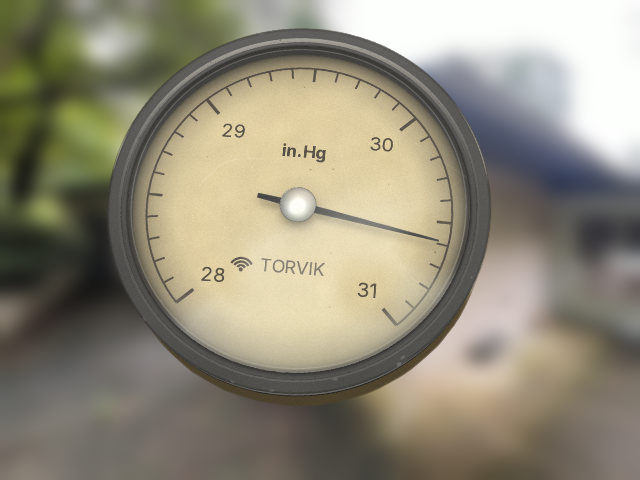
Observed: value=30.6 unit=inHg
